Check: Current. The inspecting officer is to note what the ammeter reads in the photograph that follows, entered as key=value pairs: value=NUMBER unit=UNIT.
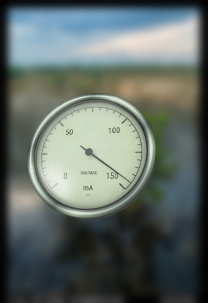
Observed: value=145 unit=mA
